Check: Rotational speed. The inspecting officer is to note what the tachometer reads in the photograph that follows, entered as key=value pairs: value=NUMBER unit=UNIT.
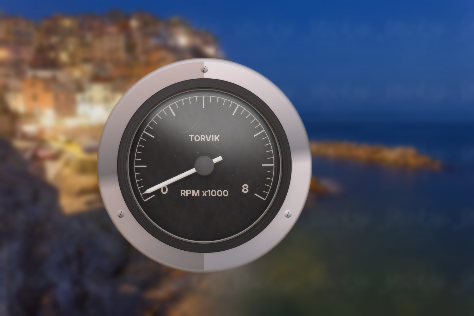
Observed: value=200 unit=rpm
